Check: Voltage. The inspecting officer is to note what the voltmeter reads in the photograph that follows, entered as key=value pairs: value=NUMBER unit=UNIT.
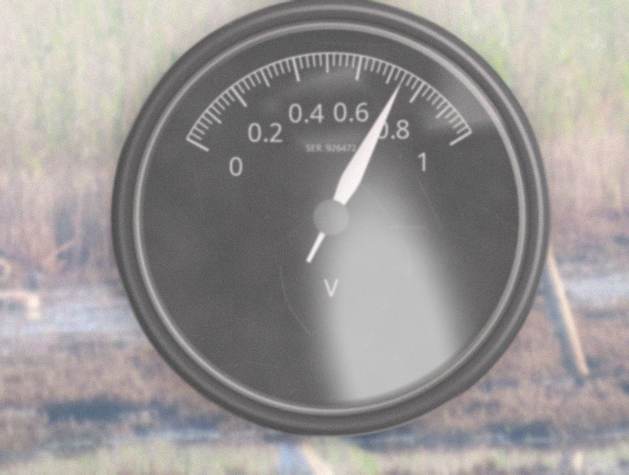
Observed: value=0.74 unit=V
